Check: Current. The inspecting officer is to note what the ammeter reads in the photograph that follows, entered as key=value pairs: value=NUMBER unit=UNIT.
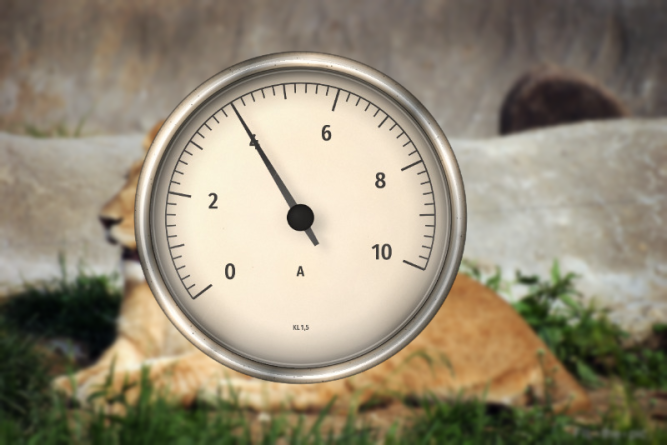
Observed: value=4 unit=A
